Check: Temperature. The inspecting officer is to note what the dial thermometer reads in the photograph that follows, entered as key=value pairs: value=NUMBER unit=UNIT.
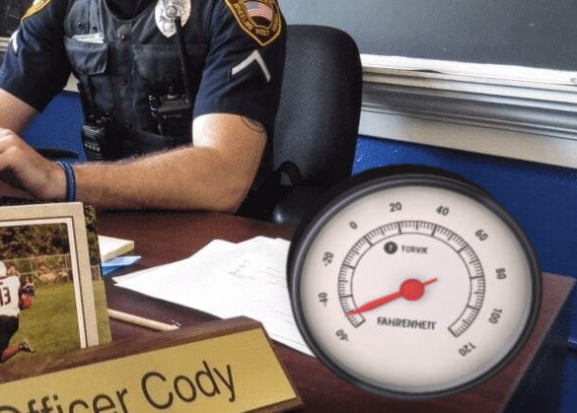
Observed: value=-50 unit=°F
